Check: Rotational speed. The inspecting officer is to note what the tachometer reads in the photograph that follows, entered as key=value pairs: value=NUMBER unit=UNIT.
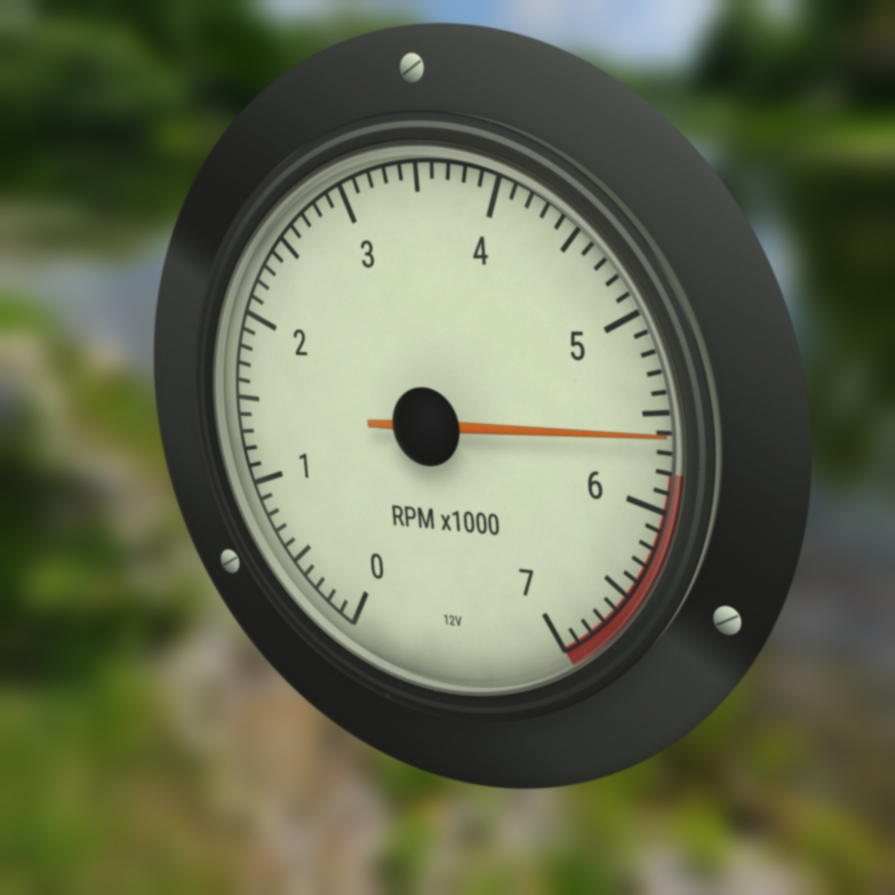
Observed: value=5600 unit=rpm
